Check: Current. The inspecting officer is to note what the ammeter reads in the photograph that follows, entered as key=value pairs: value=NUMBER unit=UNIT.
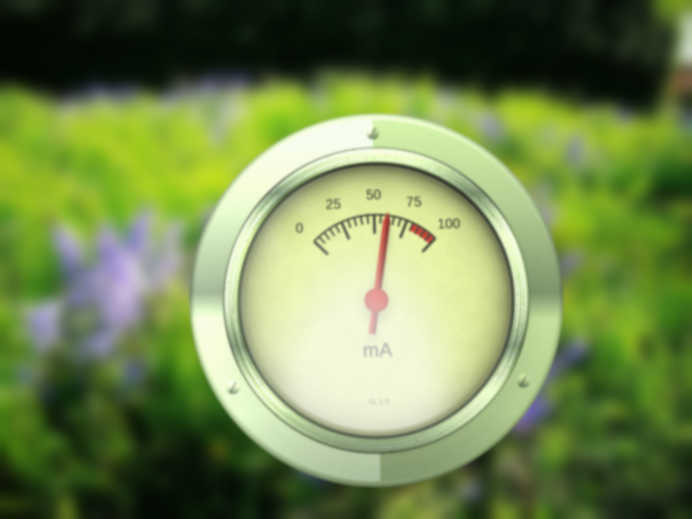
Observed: value=60 unit=mA
